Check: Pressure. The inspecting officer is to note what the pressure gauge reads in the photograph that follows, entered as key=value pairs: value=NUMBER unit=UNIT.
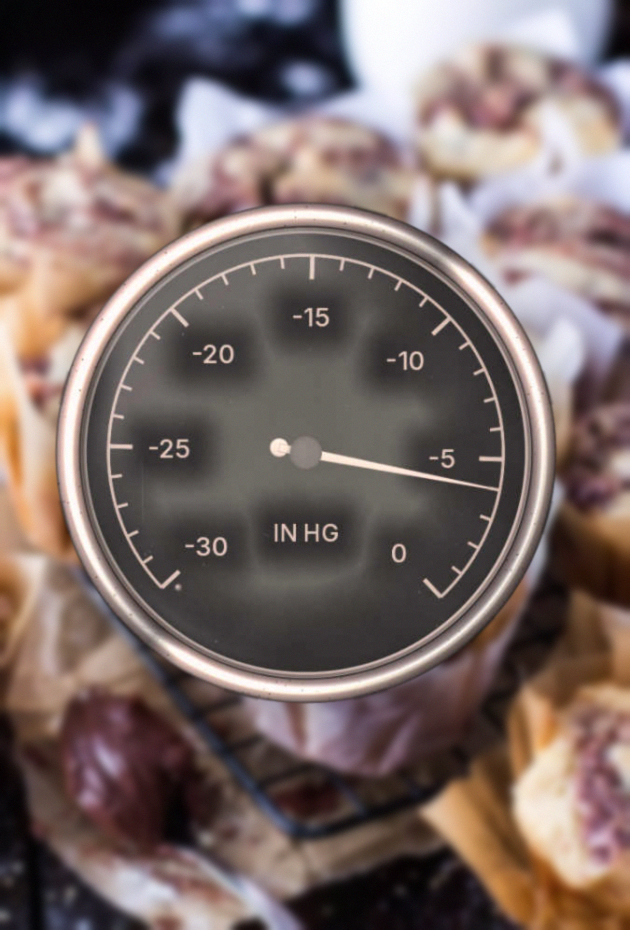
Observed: value=-4 unit=inHg
